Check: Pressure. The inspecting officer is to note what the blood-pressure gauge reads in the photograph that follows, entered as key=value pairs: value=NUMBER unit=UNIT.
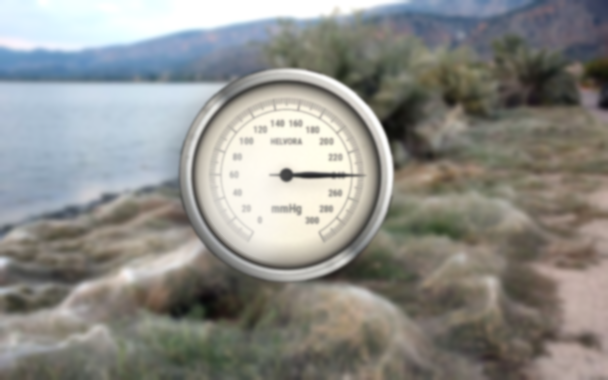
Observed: value=240 unit=mmHg
